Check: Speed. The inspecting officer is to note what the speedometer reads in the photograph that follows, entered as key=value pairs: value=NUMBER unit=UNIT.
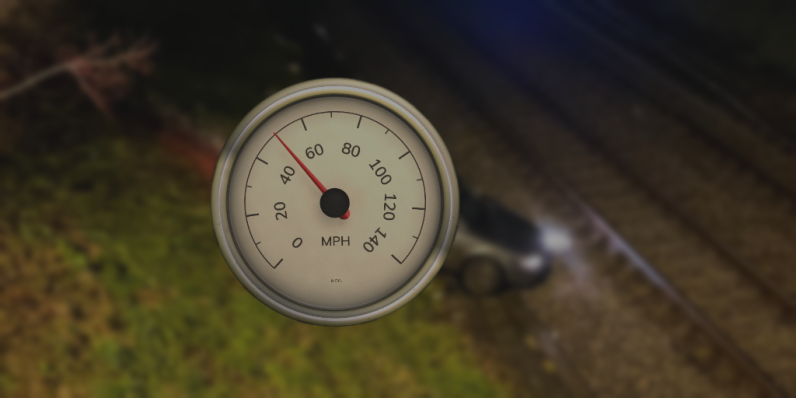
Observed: value=50 unit=mph
